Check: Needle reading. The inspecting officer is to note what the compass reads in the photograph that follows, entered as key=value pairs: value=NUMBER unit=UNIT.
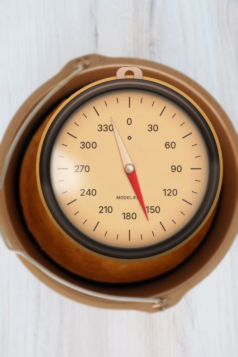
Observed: value=160 unit=°
